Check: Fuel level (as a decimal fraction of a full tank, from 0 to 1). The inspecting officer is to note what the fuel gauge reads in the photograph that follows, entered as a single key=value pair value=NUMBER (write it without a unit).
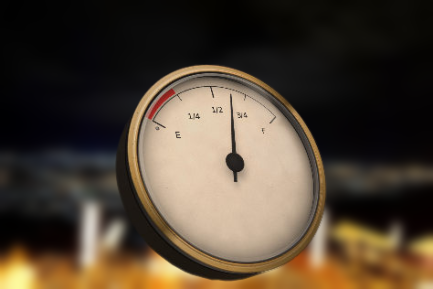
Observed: value=0.625
